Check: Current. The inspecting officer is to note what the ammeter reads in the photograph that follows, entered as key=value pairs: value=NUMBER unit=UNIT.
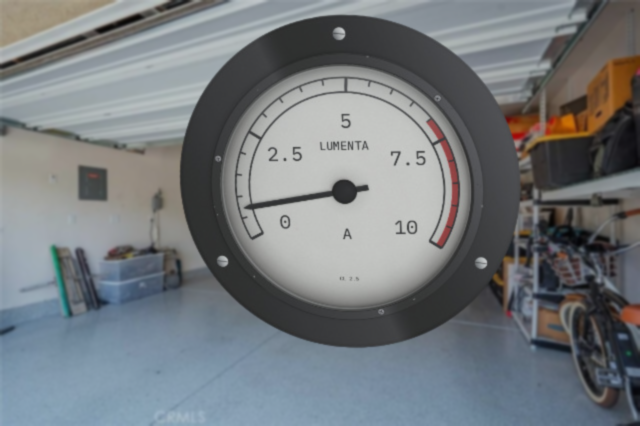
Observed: value=0.75 unit=A
